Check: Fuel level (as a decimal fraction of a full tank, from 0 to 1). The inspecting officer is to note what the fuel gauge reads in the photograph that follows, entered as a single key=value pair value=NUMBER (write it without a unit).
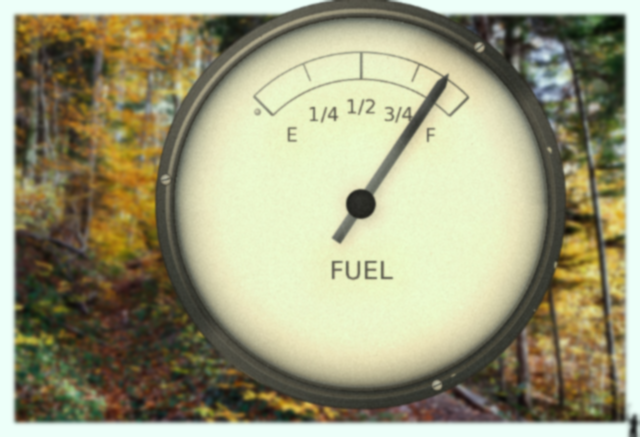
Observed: value=0.875
